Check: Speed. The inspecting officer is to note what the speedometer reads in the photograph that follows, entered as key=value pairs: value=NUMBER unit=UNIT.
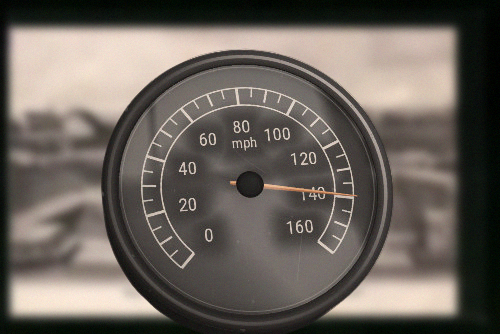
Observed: value=140 unit=mph
